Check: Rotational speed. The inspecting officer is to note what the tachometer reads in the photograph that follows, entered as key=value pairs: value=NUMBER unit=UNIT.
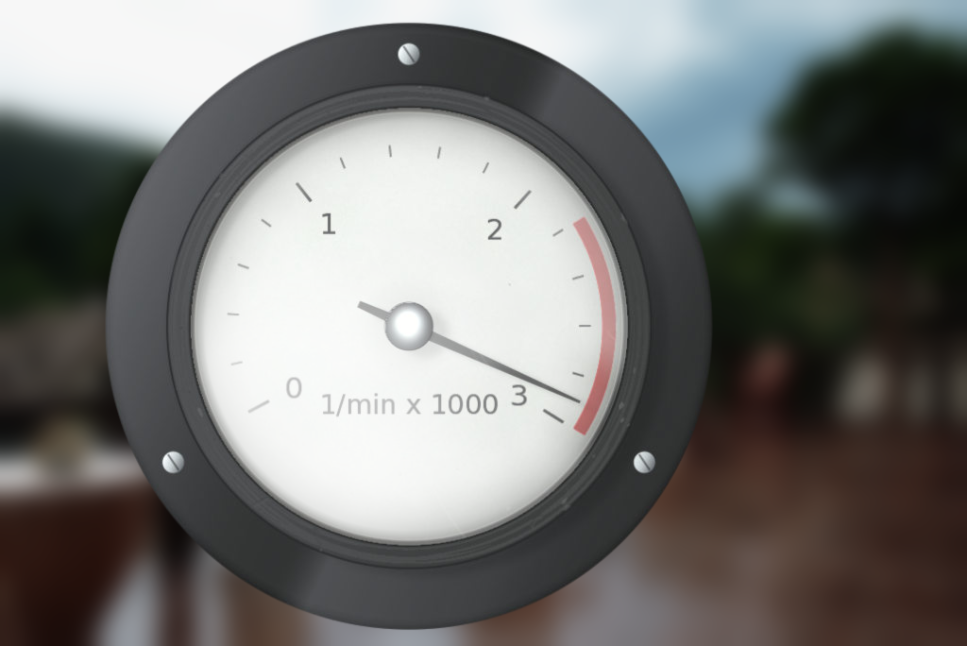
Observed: value=2900 unit=rpm
